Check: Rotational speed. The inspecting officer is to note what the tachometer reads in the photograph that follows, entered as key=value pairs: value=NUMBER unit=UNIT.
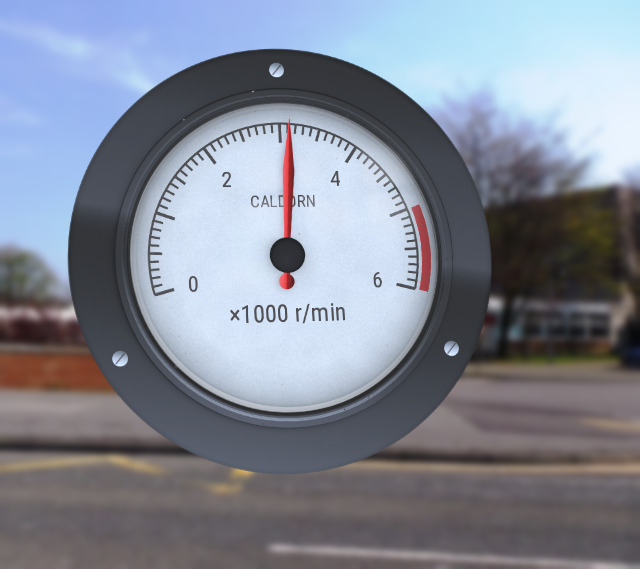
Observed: value=3100 unit=rpm
